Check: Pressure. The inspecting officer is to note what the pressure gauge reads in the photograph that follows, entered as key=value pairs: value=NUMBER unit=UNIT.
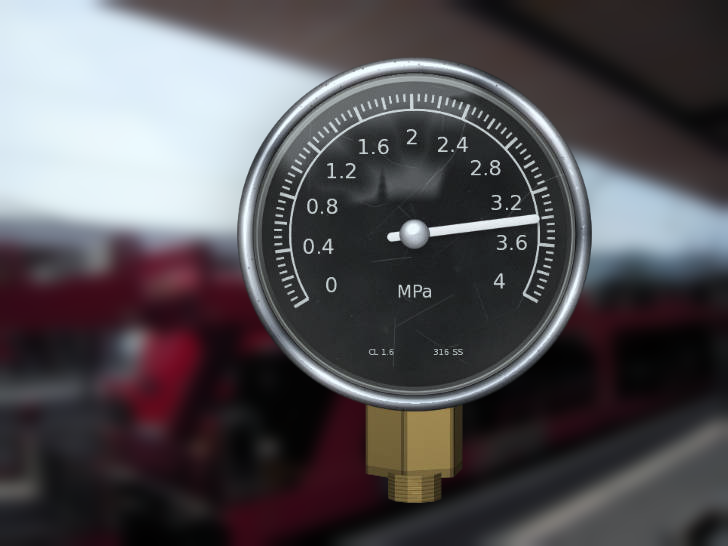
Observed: value=3.4 unit=MPa
